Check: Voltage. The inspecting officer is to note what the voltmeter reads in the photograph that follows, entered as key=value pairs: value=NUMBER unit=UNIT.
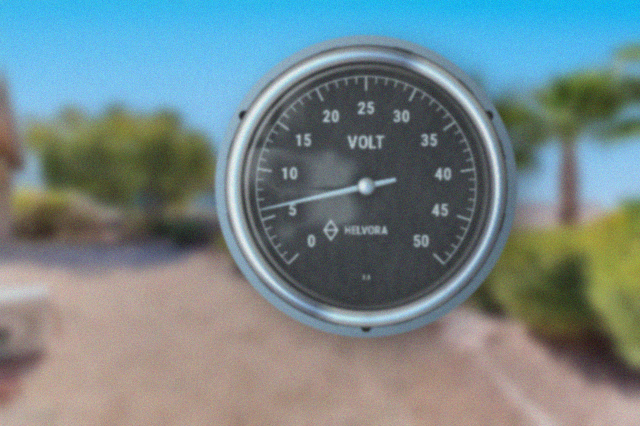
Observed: value=6 unit=V
